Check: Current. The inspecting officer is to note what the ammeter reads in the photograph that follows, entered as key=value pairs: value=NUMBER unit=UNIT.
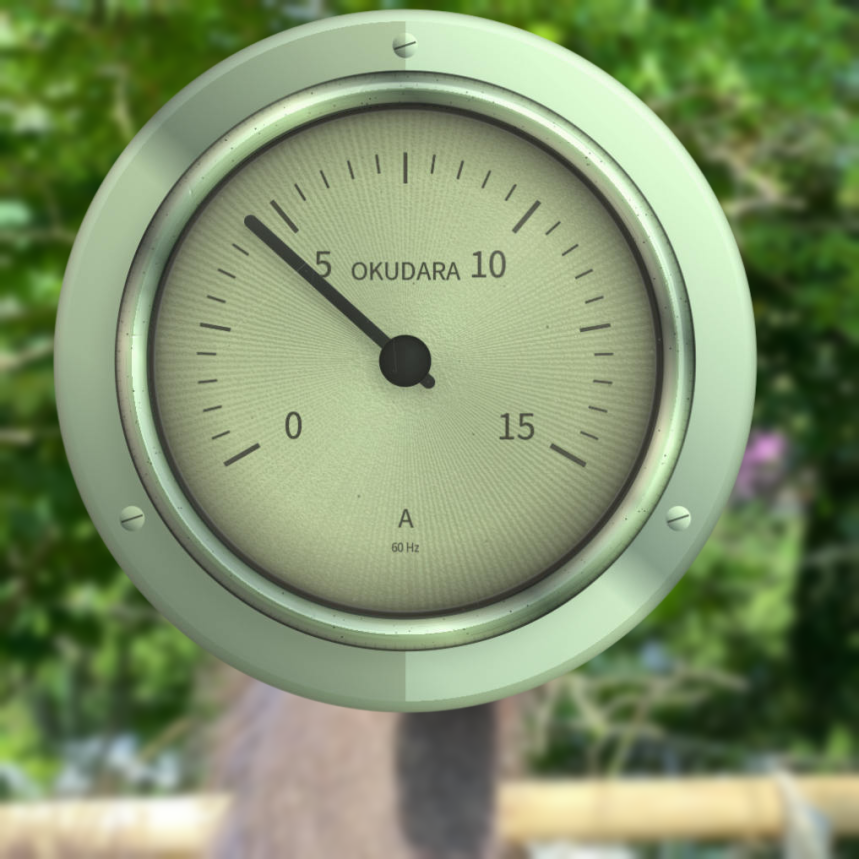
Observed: value=4.5 unit=A
